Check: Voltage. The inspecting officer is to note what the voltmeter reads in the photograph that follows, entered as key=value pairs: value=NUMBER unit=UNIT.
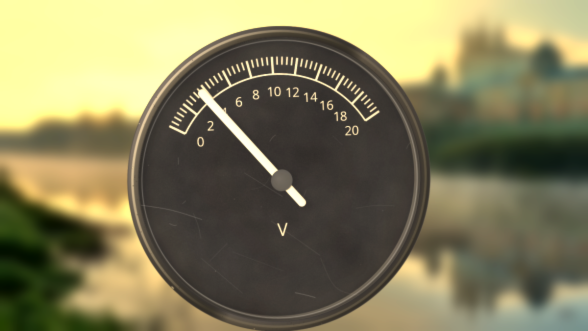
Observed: value=3.6 unit=V
